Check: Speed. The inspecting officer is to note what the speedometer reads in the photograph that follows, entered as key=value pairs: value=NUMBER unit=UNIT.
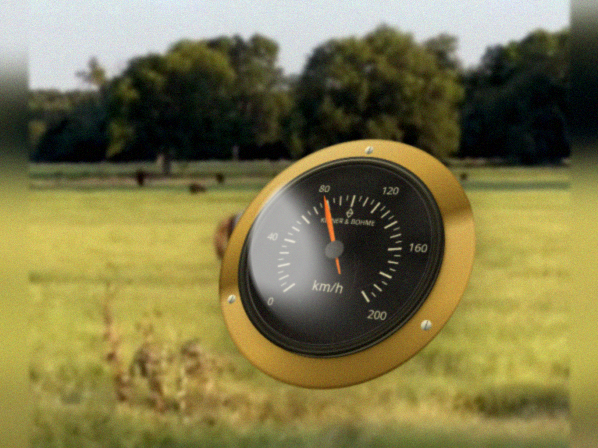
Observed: value=80 unit=km/h
